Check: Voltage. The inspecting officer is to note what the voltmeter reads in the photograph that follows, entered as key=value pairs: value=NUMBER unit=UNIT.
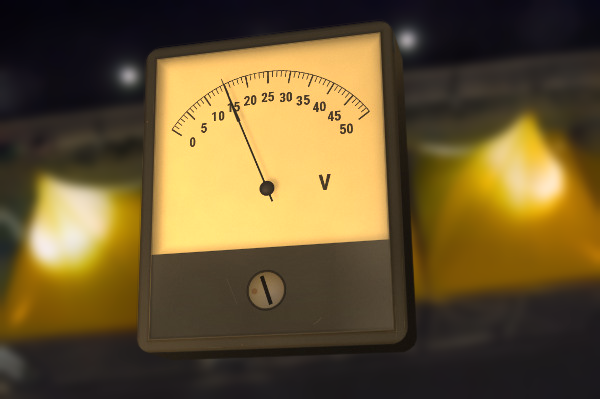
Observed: value=15 unit=V
